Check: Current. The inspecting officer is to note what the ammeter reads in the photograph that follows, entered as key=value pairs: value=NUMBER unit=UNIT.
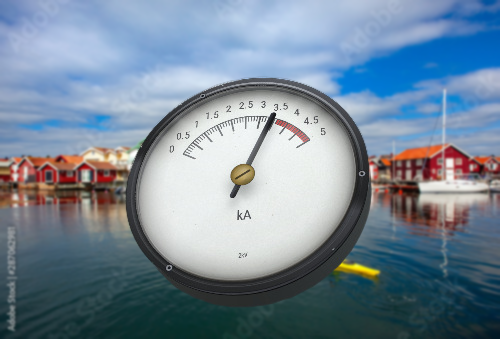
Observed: value=3.5 unit=kA
